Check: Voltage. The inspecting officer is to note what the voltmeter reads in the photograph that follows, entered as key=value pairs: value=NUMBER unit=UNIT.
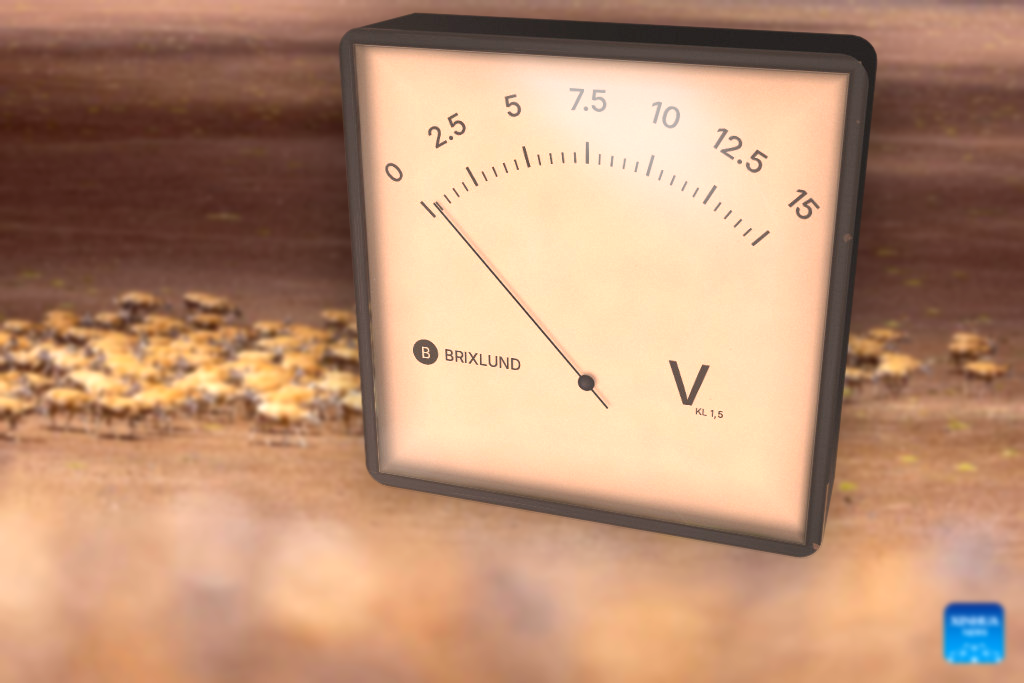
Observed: value=0.5 unit=V
